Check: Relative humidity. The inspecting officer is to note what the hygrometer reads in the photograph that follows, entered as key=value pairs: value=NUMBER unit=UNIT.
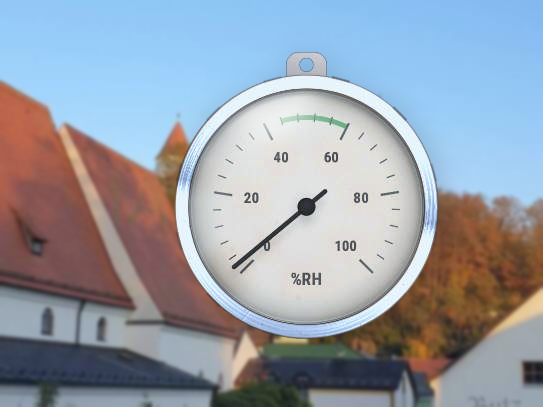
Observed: value=2 unit=%
